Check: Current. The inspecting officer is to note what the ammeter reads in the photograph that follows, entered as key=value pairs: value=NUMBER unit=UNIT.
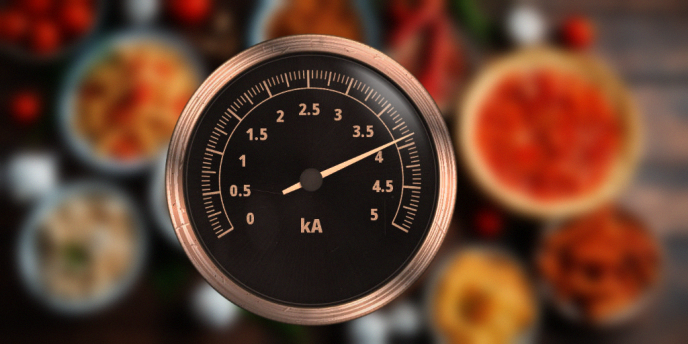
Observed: value=3.9 unit=kA
